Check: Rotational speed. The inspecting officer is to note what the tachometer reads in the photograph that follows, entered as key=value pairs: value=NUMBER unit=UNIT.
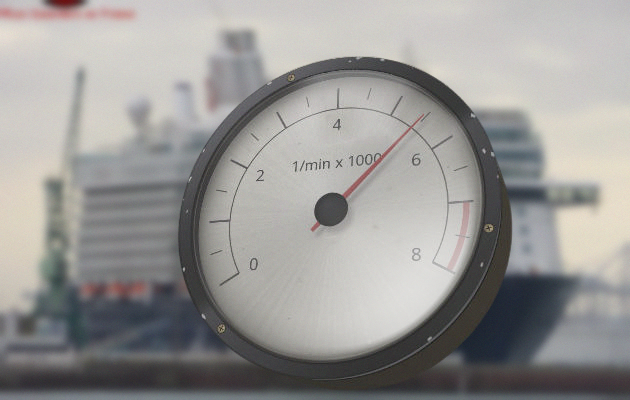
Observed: value=5500 unit=rpm
